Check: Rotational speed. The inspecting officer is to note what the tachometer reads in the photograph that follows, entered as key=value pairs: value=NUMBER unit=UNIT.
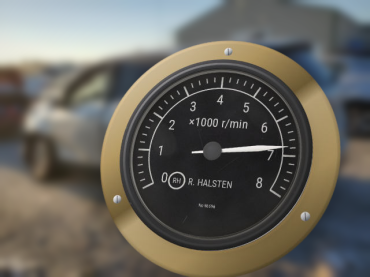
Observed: value=6800 unit=rpm
